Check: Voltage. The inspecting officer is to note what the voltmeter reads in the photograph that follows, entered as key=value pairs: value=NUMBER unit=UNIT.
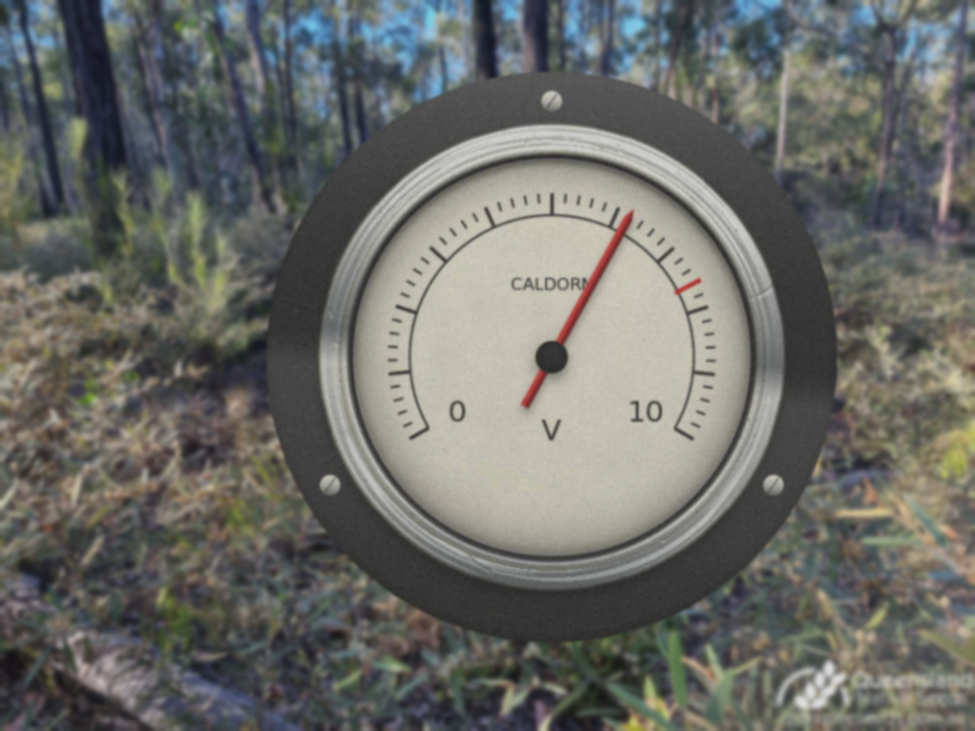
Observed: value=6.2 unit=V
